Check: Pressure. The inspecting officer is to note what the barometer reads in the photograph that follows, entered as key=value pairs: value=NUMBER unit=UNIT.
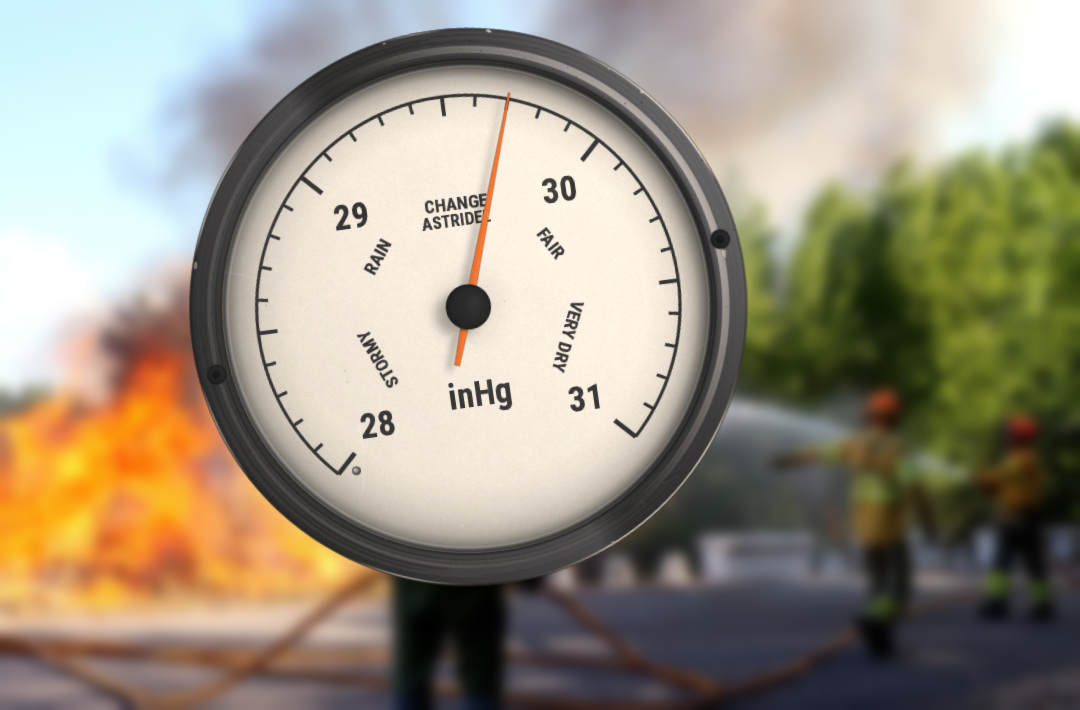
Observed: value=29.7 unit=inHg
